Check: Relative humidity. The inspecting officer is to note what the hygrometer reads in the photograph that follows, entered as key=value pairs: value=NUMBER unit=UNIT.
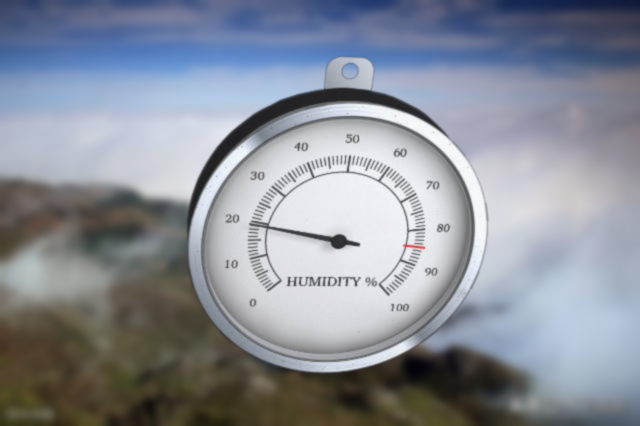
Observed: value=20 unit=%
